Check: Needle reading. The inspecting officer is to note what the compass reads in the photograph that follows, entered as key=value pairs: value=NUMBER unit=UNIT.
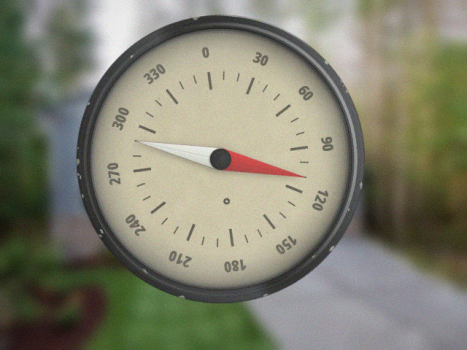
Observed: value=110 unit=°
